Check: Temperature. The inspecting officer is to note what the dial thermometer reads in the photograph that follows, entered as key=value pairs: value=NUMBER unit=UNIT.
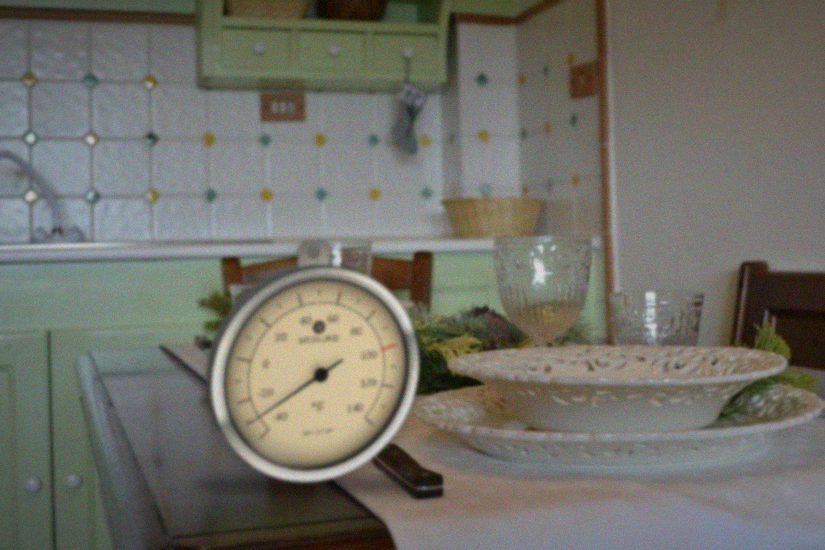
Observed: value=-30 unit=°F
